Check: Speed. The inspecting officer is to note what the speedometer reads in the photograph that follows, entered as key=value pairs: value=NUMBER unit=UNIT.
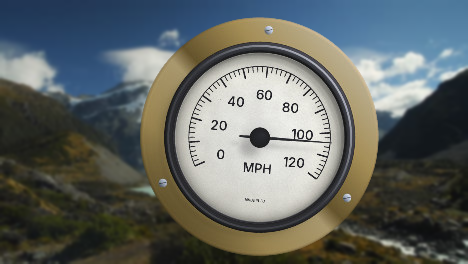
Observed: value=104 unit=mph
